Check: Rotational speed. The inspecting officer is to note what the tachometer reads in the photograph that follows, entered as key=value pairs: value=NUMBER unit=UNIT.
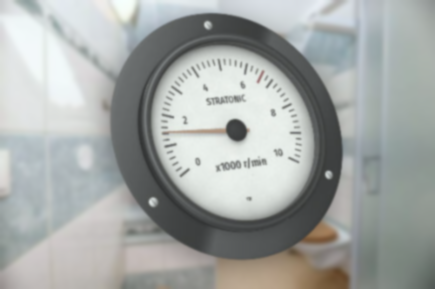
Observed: value=1400 unit=rpm
